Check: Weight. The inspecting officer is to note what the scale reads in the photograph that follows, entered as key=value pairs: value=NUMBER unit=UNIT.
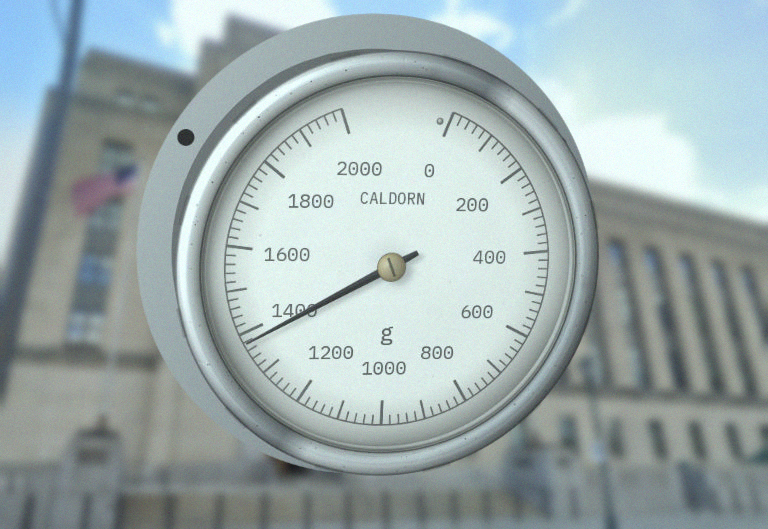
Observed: value=1380 unit=g
